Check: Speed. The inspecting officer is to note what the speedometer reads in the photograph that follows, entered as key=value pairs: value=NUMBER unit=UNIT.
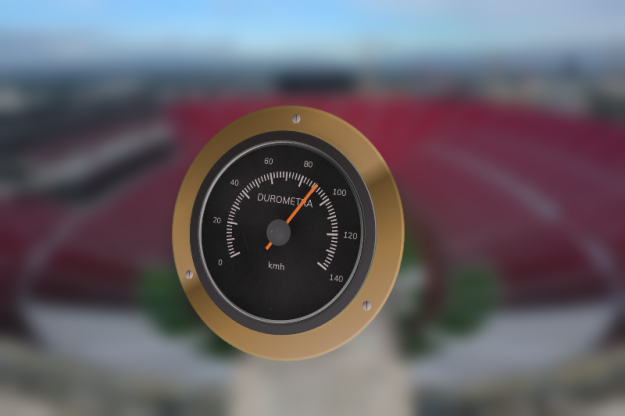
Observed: value=90 unit=km/h
